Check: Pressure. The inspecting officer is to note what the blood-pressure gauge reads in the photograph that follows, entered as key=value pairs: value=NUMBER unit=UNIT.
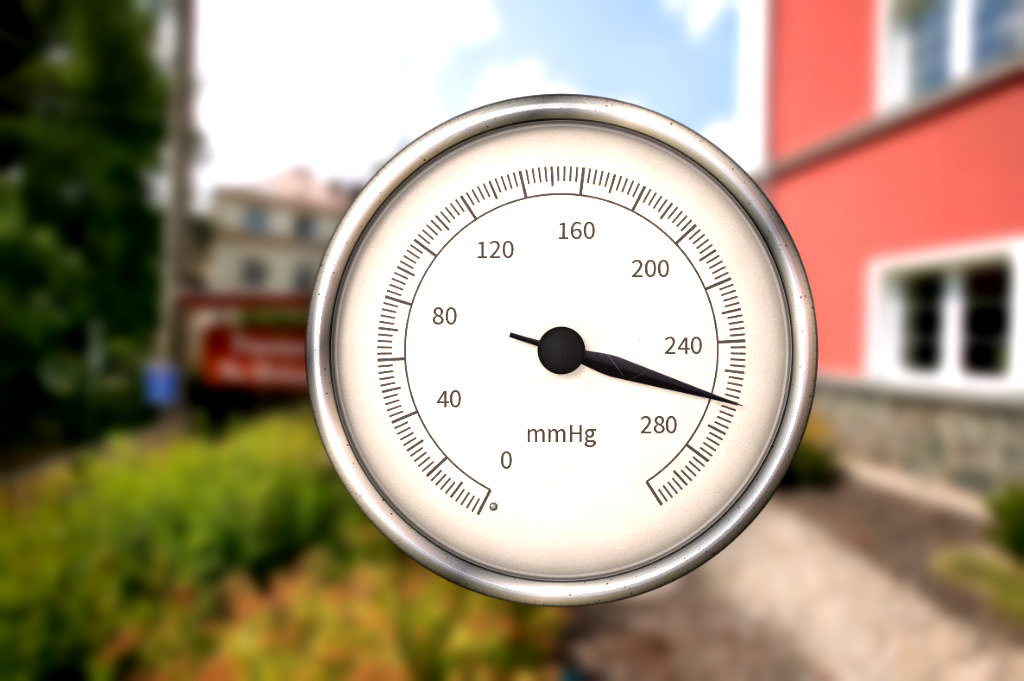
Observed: value=260 unit=mmHg
